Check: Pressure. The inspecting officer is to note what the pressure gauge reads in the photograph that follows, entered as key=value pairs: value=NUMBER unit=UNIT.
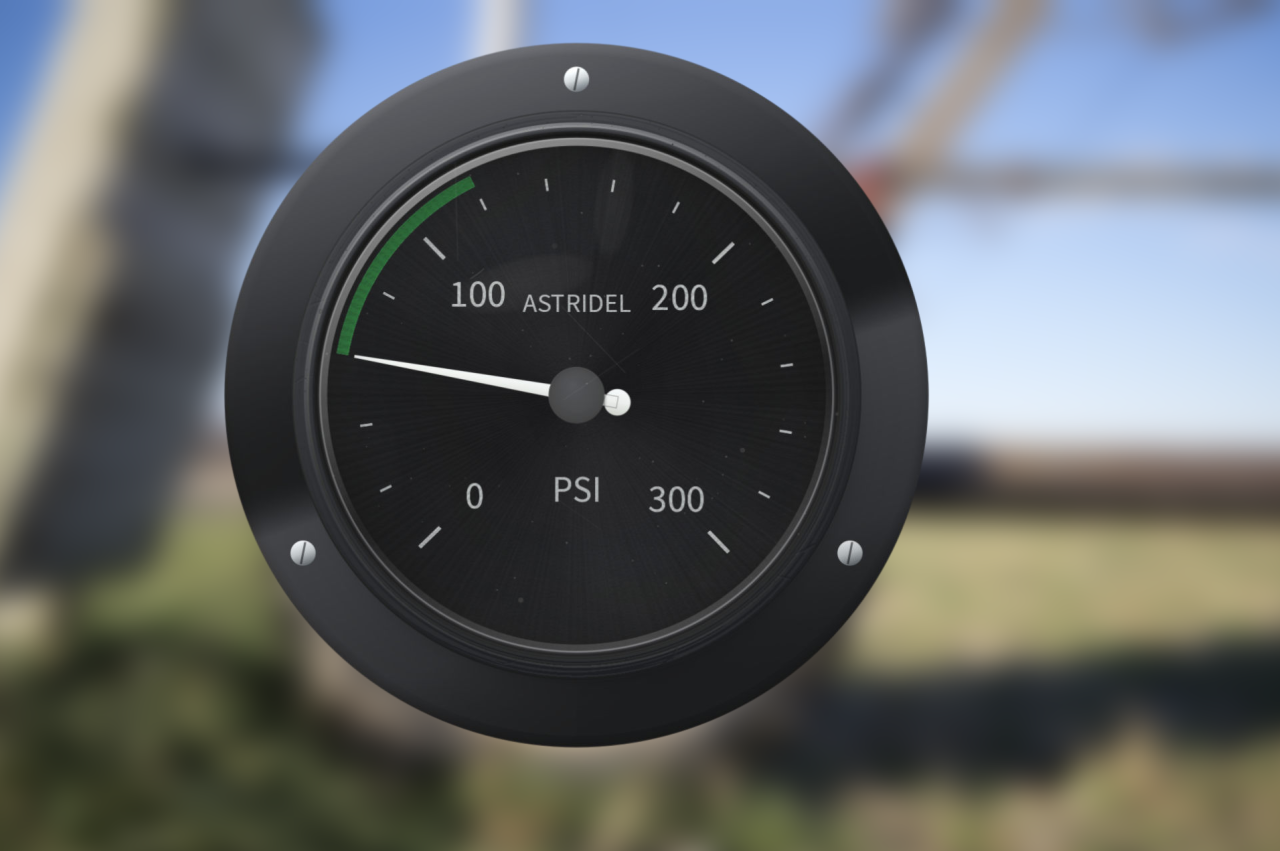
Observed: value=60 unit=psi
